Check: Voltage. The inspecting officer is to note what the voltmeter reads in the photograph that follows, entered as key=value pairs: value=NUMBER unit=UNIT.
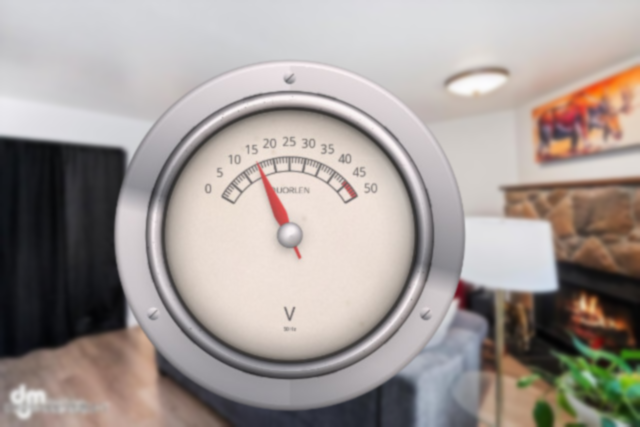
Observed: value=15 unit=V
